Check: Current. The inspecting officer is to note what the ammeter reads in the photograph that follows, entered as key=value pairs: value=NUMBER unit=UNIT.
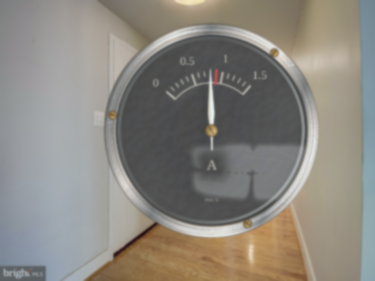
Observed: value=0.8 unit=A
